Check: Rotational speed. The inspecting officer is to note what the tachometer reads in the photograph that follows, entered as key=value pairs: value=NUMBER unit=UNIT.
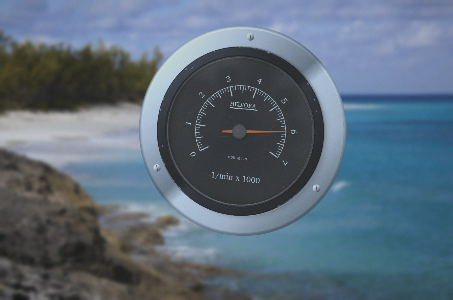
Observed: value=6000 unit=rpm
